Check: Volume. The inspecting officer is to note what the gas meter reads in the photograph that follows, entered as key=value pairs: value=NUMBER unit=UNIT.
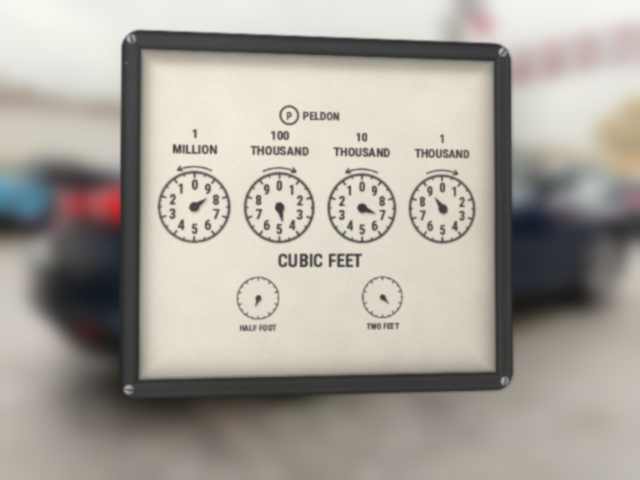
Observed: value=846900 unit=ft³
